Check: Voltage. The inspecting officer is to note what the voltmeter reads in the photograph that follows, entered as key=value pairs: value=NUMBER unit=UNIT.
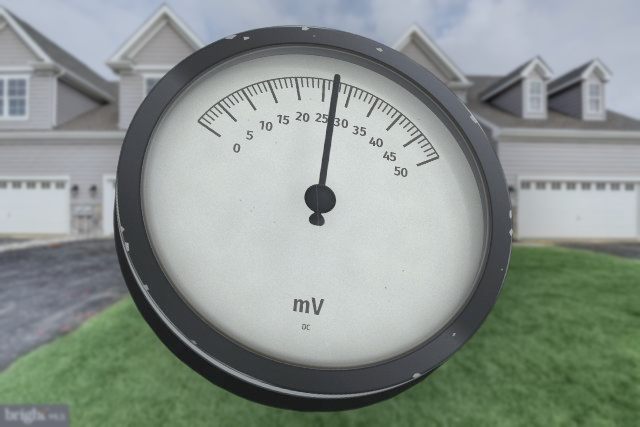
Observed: value=27 unit=mV
